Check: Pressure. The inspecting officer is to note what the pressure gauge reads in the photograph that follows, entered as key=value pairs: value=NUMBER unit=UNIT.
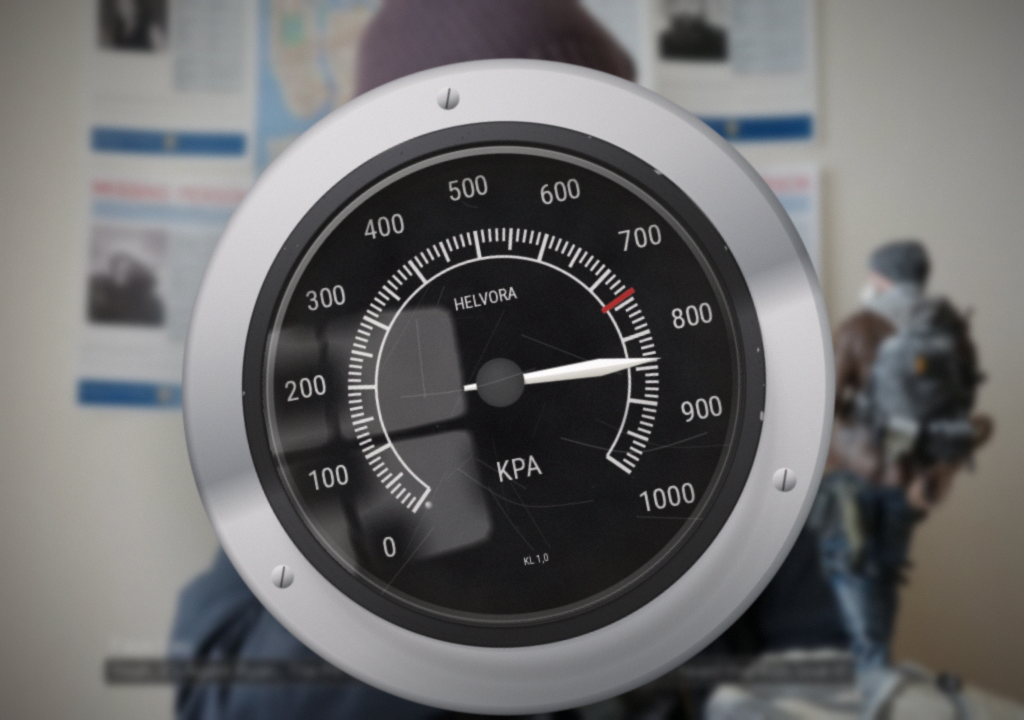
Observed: value=840 unit=kPa
